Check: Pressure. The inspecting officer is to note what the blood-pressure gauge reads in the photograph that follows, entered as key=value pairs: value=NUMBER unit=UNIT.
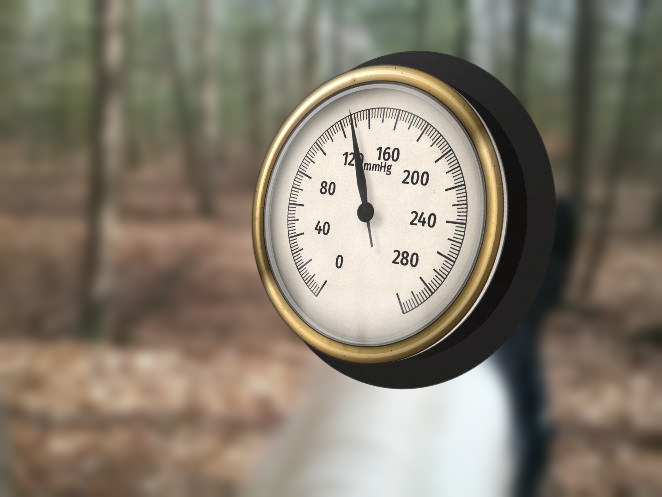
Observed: value=130 unit=mmHg
